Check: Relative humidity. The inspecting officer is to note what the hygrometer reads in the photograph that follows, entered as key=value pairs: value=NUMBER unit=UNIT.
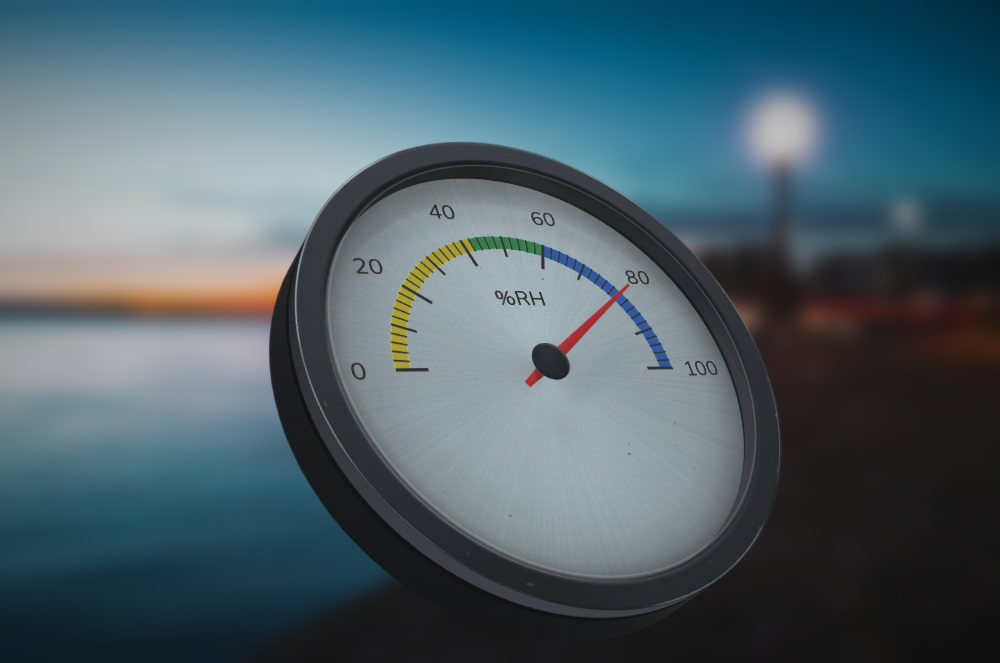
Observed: value=80 unit=%
